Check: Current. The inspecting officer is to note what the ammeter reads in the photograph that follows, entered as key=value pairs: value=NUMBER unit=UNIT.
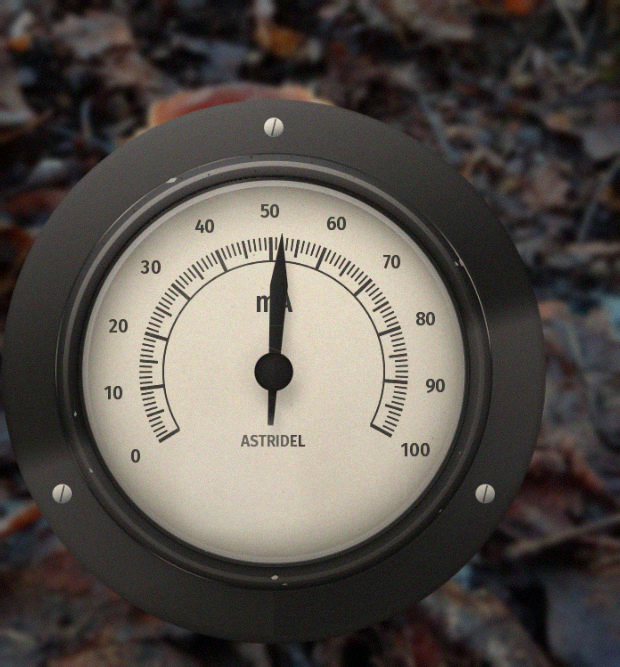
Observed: value=52 unit=mA
